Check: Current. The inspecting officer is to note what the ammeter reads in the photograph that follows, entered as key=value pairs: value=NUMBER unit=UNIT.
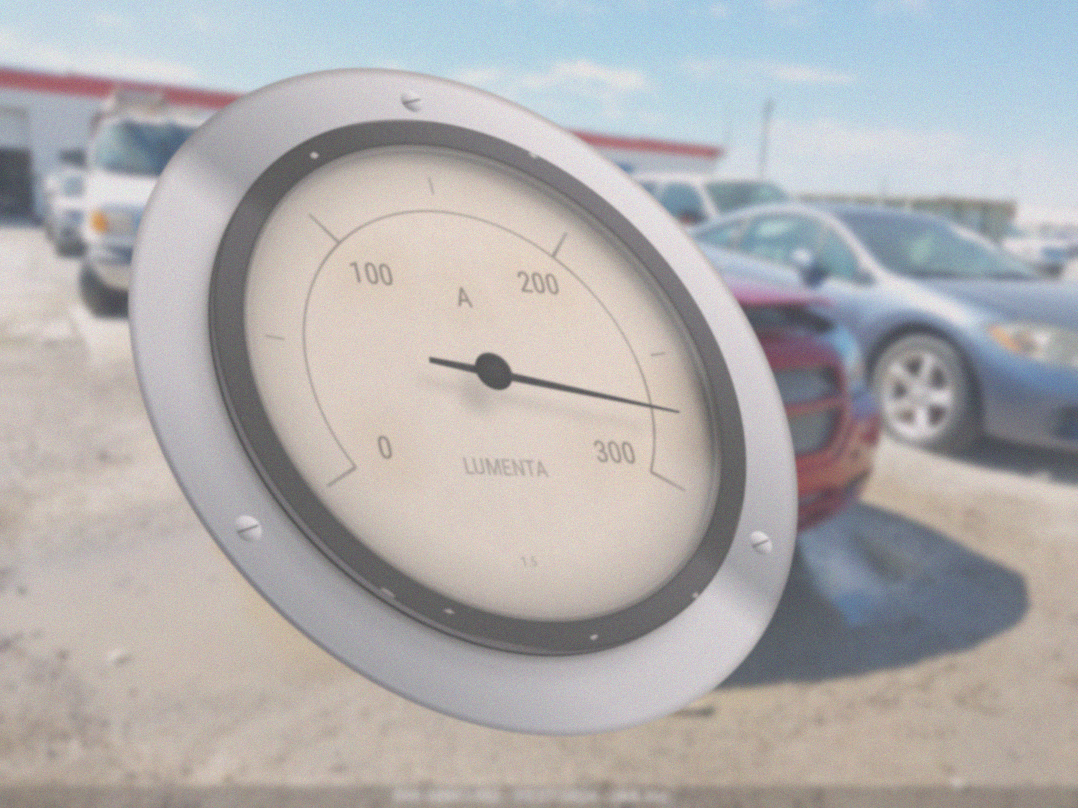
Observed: value=275 unit=A
